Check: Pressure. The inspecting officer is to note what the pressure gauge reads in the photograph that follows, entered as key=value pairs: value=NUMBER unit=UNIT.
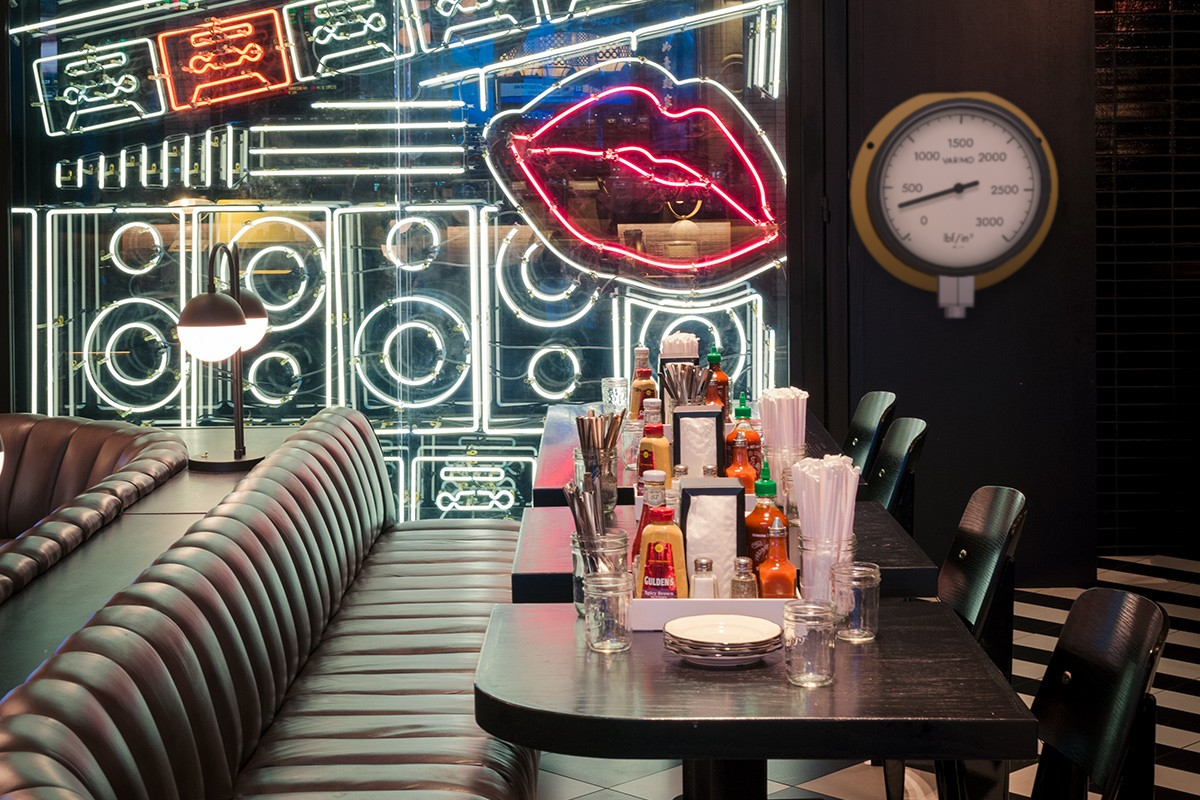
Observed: value=300 unit=psi
